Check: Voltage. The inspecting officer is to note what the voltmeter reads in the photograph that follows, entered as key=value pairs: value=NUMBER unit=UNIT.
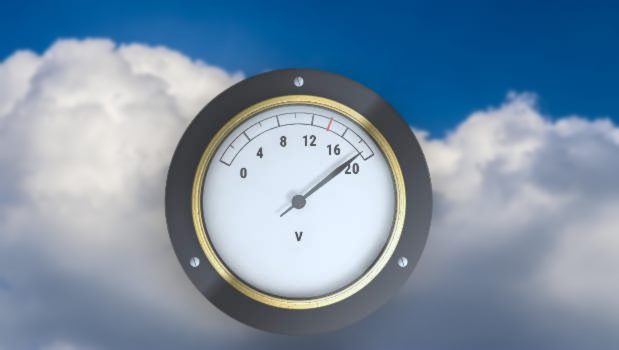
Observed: value=19 unit=V
